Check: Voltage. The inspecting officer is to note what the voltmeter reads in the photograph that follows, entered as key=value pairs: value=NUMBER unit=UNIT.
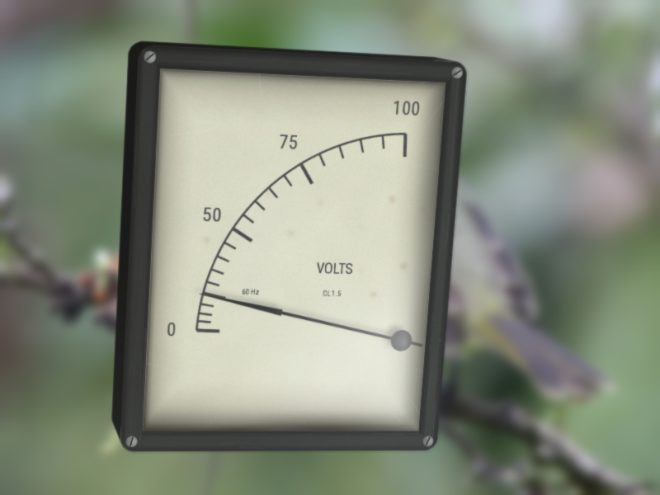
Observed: value=25 unit=V
